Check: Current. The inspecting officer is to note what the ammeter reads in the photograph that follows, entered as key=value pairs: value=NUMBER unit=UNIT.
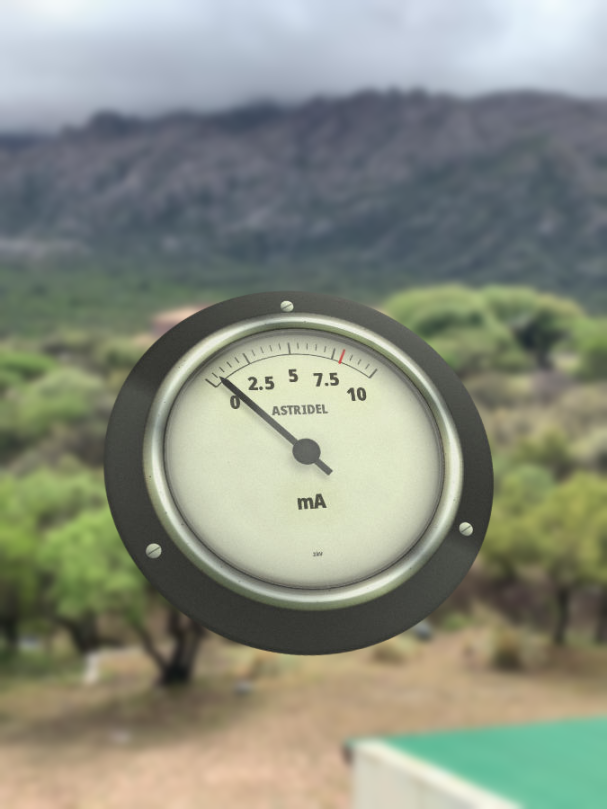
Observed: value=0.5 unit=mA
